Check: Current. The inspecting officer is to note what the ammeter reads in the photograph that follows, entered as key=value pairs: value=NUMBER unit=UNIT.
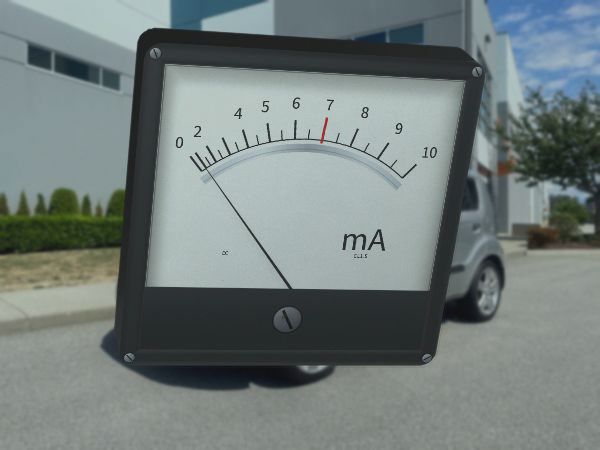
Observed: value=1 unit=mA
